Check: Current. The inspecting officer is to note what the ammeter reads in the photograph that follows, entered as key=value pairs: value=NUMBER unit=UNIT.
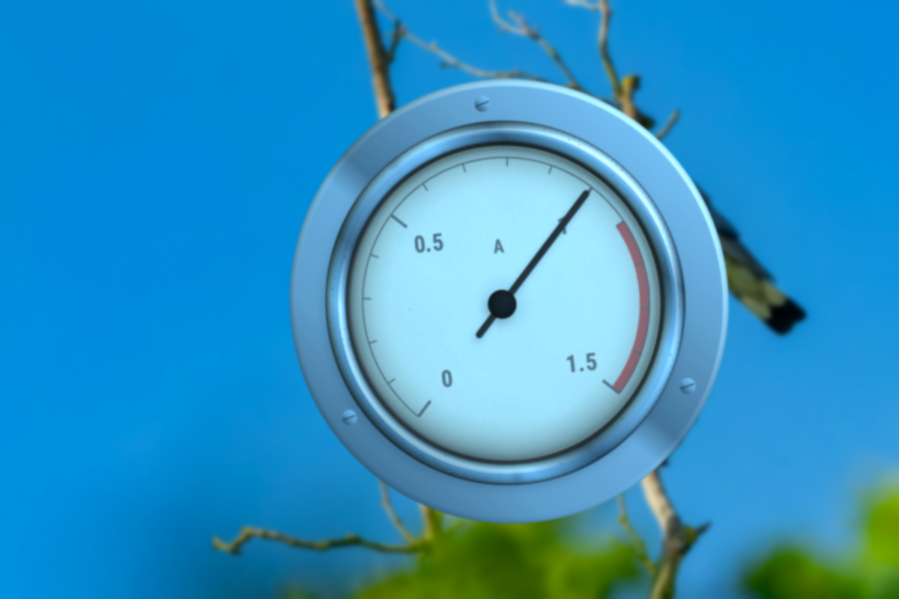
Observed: value=1 unit=A
